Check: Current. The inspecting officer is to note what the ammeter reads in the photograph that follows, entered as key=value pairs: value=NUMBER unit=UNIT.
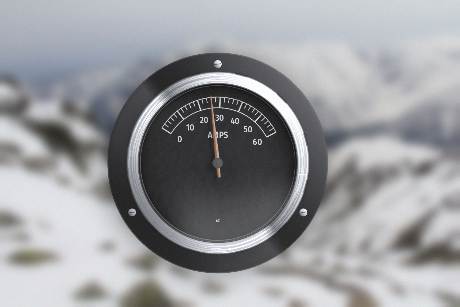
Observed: value=26 unit=A
